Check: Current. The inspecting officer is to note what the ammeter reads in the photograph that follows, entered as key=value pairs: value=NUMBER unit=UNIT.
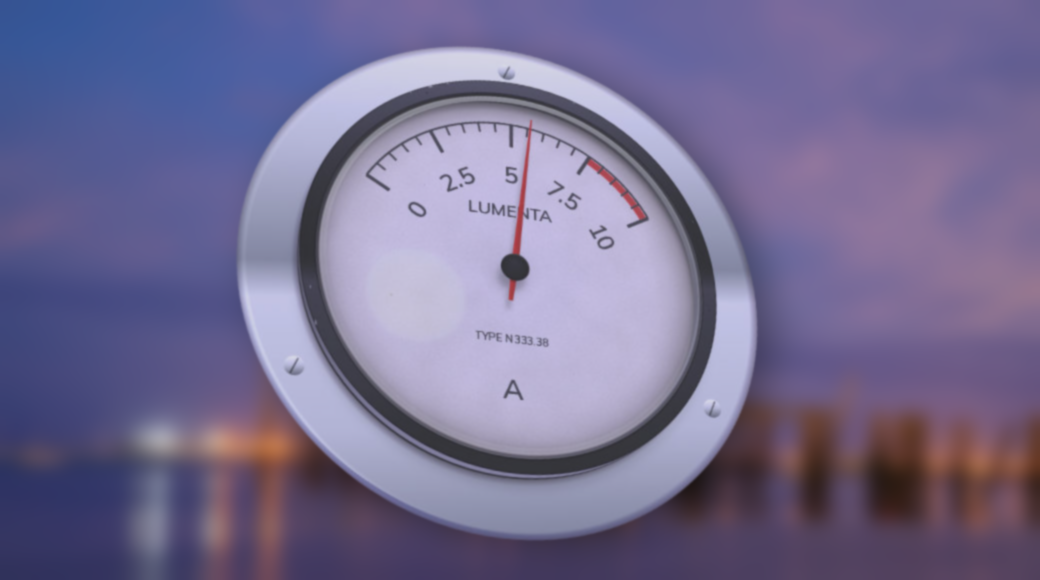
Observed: value=5.5 unit=A
